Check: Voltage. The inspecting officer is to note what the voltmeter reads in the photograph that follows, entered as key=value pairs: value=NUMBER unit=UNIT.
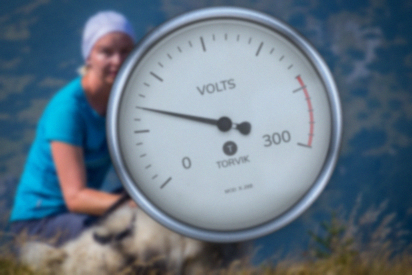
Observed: value=70 unit=V
